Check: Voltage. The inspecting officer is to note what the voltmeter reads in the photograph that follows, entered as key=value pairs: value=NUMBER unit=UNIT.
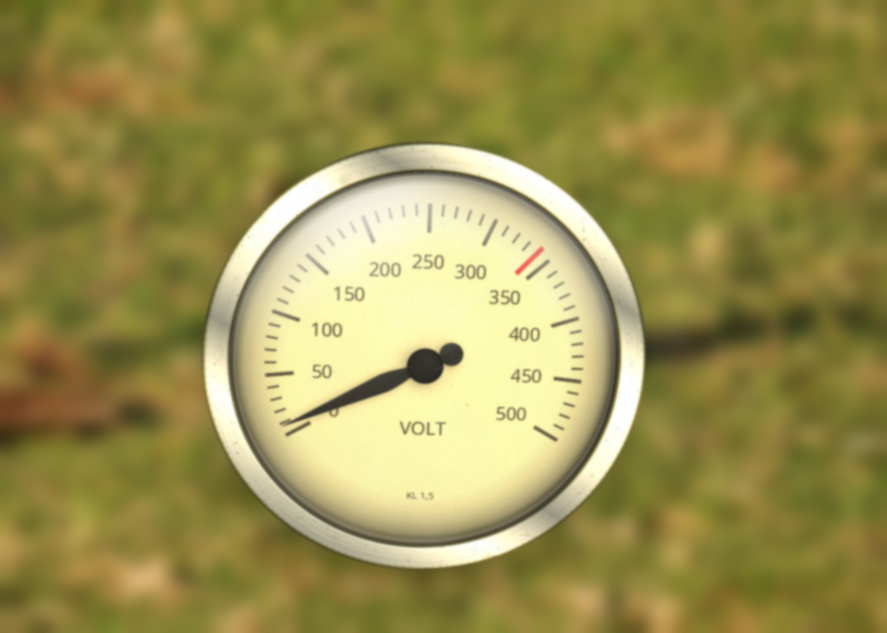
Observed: value=10 unit=V
